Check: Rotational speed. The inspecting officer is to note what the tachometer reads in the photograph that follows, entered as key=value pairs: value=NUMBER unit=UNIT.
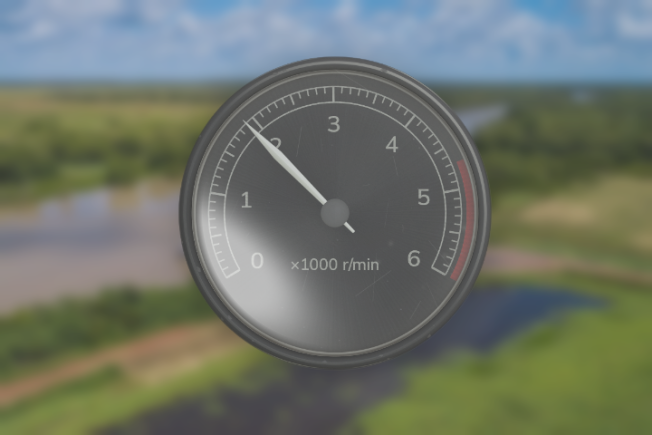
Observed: value=1900 unit=rpm
